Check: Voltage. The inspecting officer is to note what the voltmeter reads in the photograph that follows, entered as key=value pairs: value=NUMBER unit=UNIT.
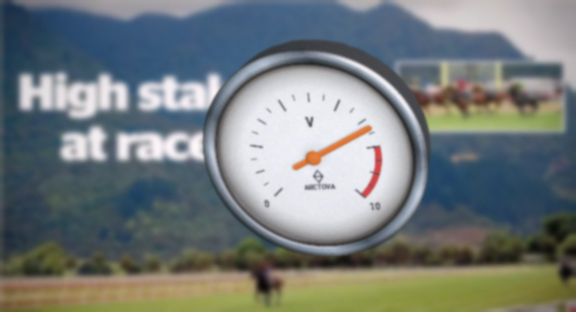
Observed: value=7.25 unit=V
